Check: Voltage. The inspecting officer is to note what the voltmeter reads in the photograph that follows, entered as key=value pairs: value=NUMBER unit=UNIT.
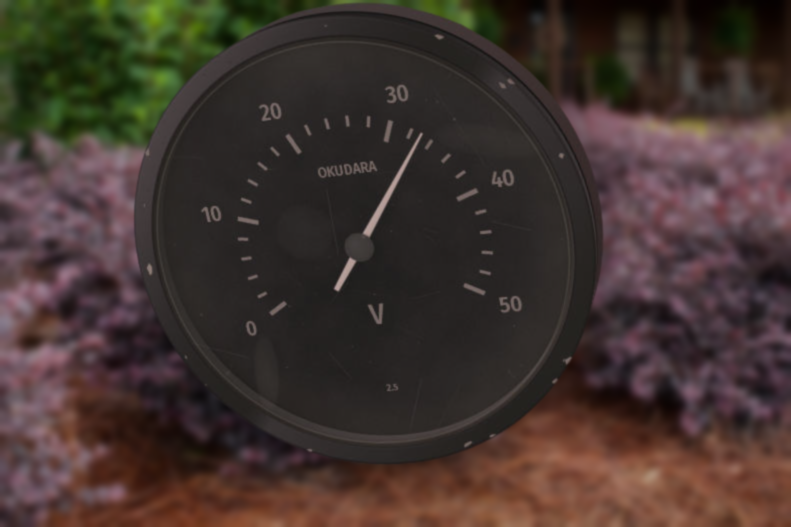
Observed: value=33 unit=V
